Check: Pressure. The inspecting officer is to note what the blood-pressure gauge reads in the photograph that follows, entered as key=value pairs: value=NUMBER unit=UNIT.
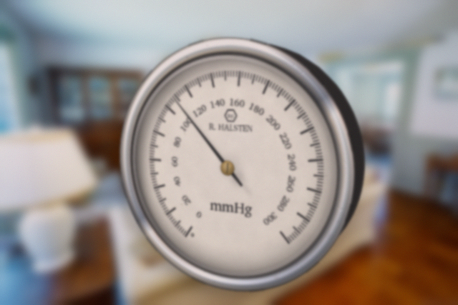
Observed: value=110 unit=mmHg
